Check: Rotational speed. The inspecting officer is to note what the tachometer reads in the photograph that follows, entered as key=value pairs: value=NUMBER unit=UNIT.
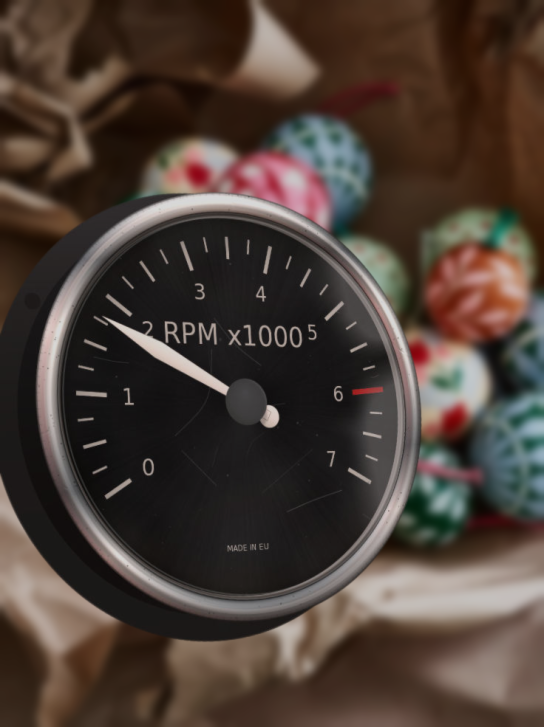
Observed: value=1750 unit=rpm
